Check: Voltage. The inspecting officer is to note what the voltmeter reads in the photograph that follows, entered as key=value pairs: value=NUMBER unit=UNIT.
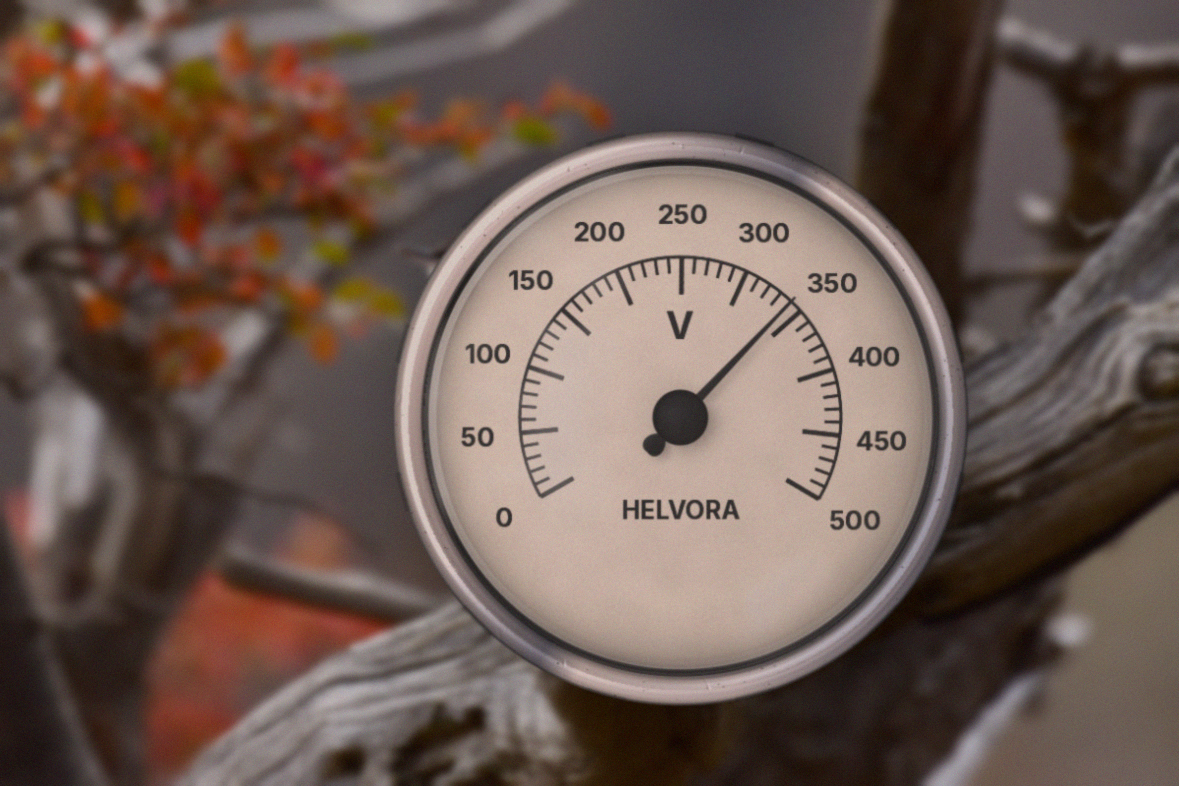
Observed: value=340 unit=V
